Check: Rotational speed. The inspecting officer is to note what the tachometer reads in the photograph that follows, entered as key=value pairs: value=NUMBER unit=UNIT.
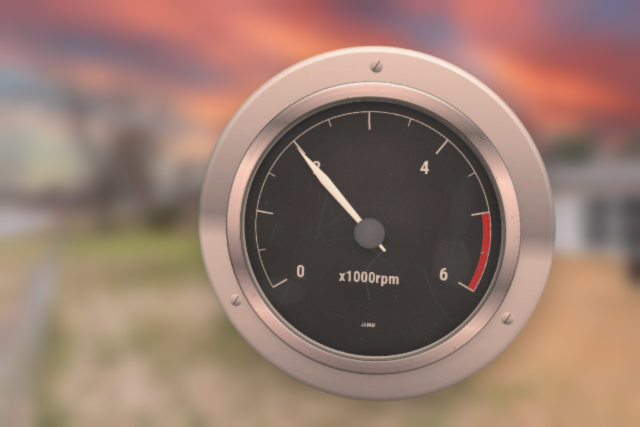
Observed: value=2000 unit=rpm
